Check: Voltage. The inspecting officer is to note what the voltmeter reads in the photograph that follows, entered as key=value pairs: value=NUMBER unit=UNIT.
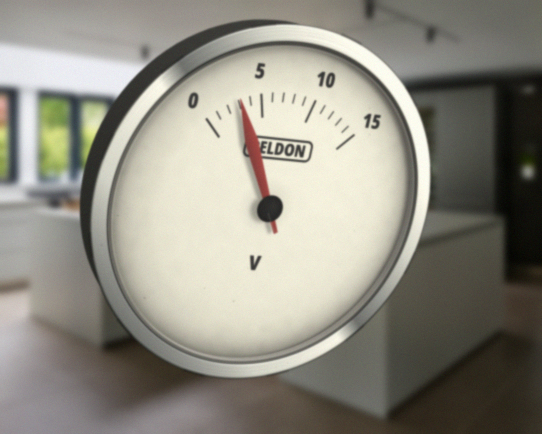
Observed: value=3 unit=V
